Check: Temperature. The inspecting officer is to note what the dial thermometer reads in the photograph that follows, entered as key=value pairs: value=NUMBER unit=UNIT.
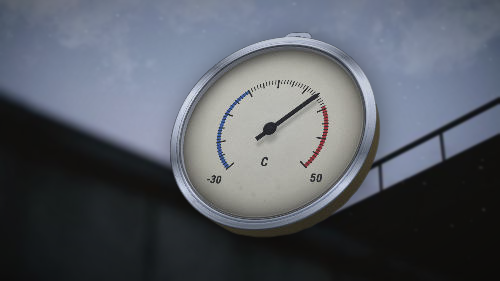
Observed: value=25 unit=°C
